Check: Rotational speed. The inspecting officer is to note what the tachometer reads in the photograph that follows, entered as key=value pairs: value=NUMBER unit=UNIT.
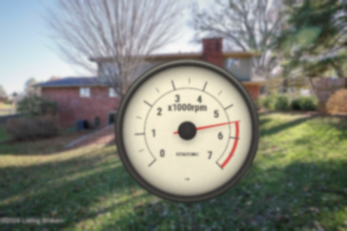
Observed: value=5500 unit=rpm
